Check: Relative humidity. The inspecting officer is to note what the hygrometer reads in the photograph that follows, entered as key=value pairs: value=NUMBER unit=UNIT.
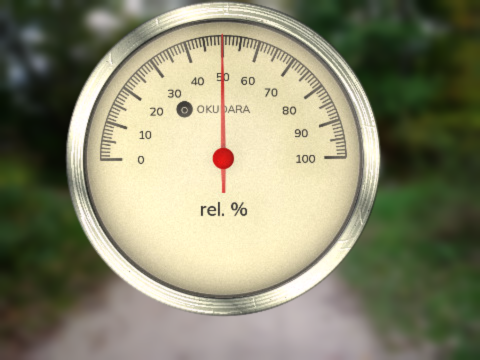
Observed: value=50 unit=%
